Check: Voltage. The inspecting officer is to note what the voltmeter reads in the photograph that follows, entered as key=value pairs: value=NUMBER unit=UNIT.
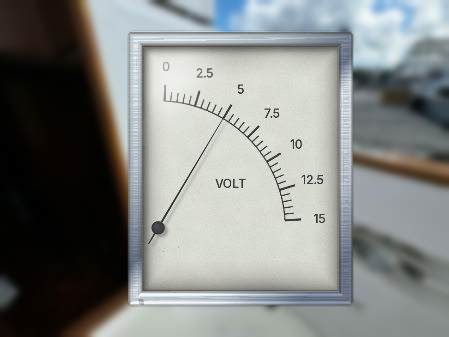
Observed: value=5 unit=V
